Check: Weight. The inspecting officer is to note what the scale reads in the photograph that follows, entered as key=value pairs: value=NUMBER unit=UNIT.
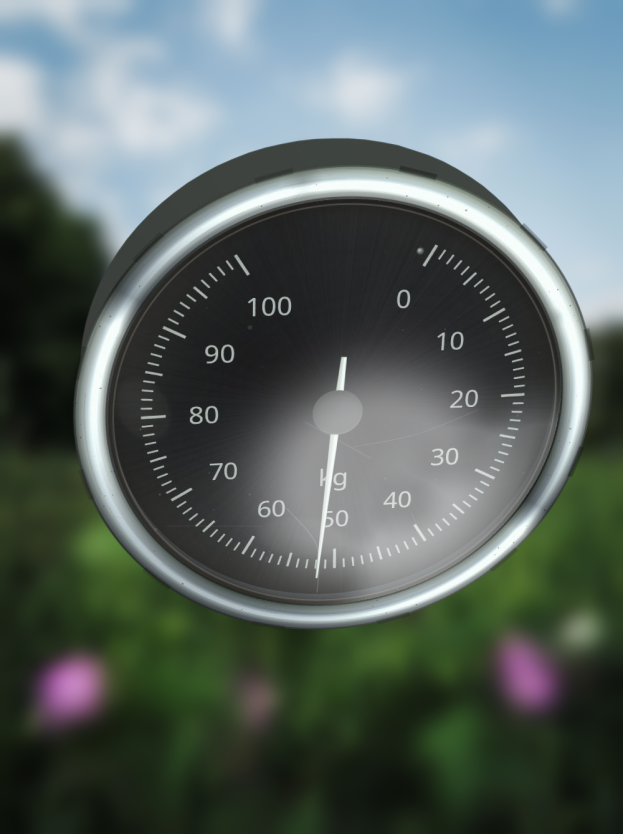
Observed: value=52 unit=kg
